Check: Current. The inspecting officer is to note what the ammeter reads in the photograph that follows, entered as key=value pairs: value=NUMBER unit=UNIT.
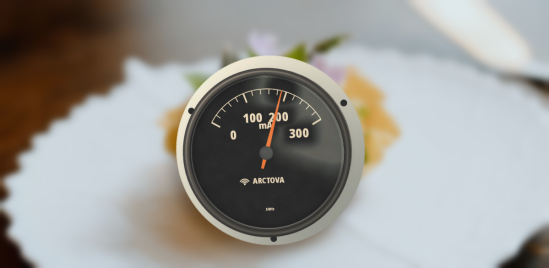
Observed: value=190 unit=mA
